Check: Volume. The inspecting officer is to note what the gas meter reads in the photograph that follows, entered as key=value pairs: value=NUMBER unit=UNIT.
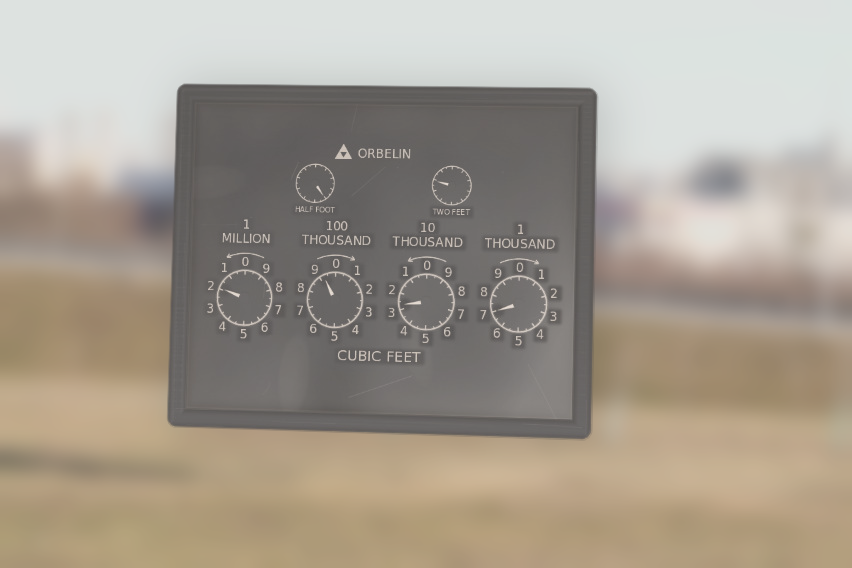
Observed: value=192700 unit=ft³
